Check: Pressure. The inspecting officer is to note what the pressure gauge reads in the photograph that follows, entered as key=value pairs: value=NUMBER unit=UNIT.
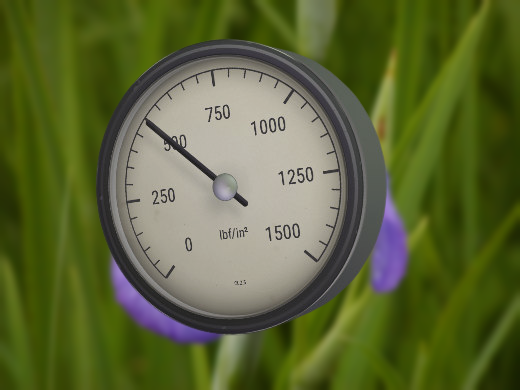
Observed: value=500 unit=psi
